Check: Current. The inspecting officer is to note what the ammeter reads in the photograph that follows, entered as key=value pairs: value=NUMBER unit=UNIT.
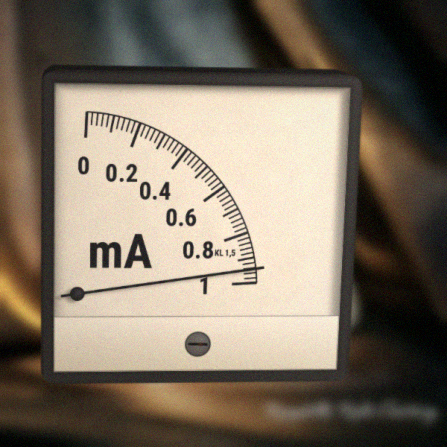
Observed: value=0.94 unit=mA
